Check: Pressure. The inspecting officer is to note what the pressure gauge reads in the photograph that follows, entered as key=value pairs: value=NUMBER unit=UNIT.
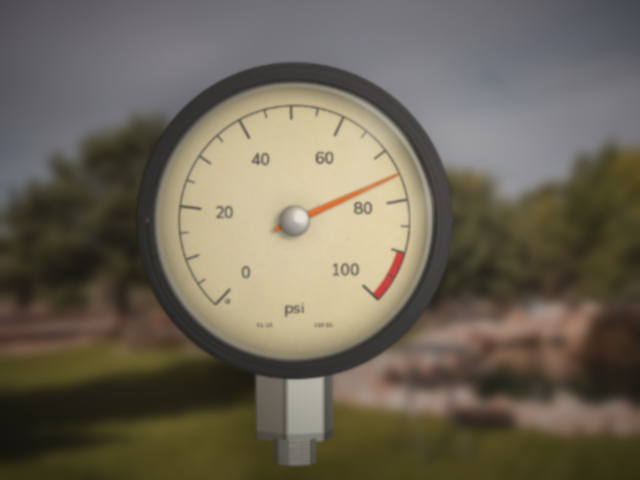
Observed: value=75 unit=psi
